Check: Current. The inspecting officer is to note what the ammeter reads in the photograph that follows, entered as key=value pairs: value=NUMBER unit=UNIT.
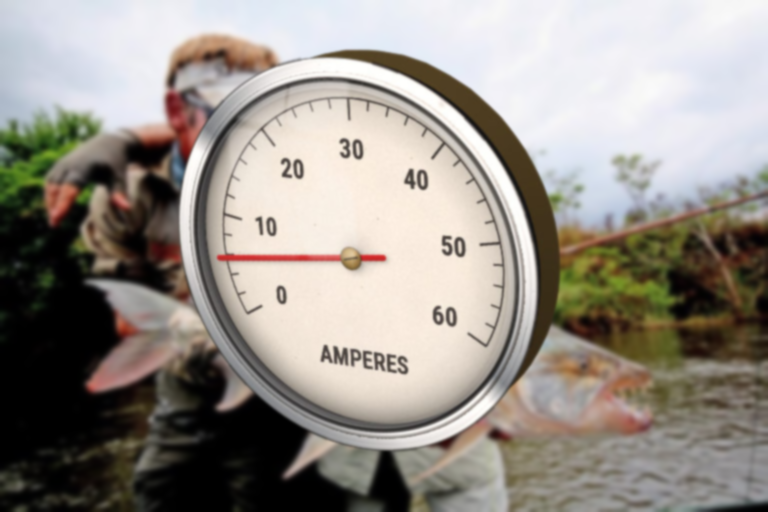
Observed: value=6 unit=A
